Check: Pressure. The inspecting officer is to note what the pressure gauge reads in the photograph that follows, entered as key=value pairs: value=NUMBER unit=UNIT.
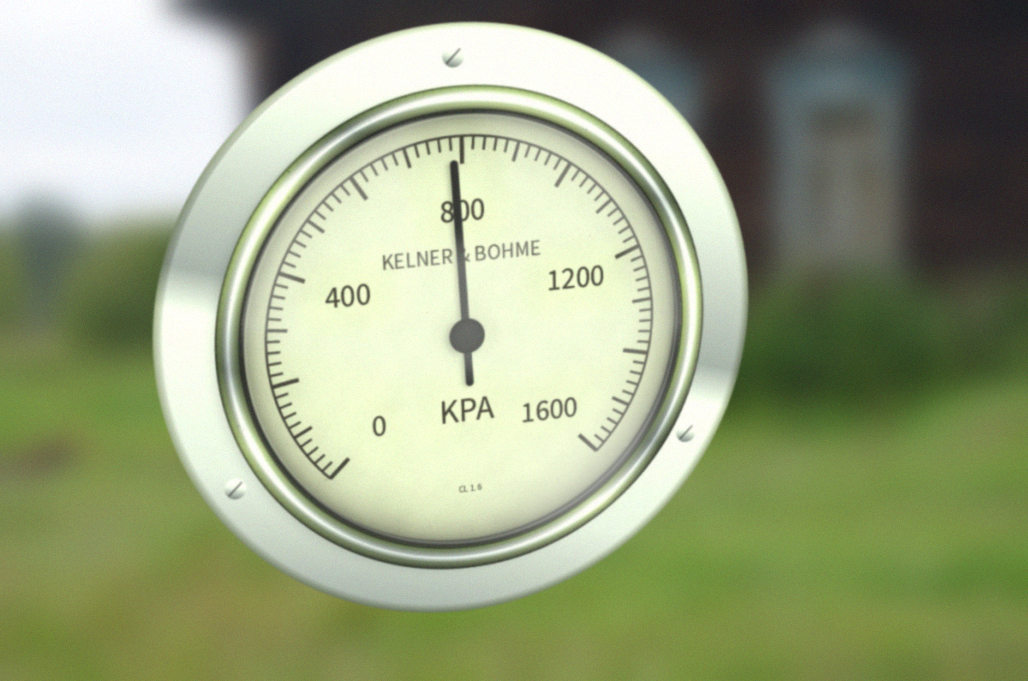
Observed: value=780 unit=kPa
